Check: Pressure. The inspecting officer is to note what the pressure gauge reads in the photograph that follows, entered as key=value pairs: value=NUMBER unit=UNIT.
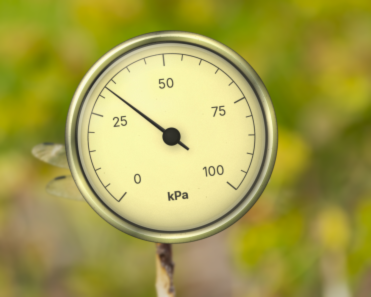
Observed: value=32.5 unit=kPa
